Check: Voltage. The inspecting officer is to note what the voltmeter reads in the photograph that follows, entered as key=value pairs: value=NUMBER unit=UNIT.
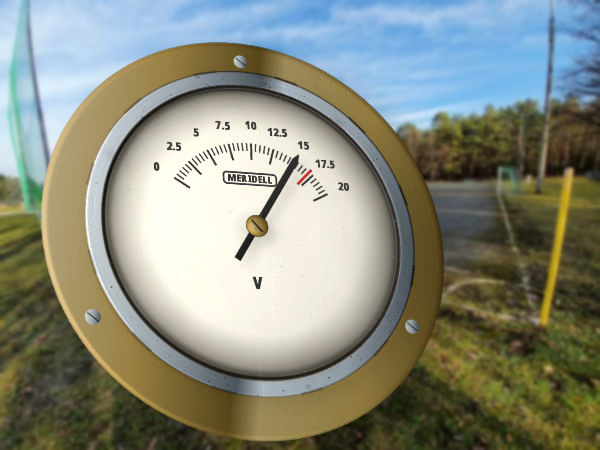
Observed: value=15 unit=V
